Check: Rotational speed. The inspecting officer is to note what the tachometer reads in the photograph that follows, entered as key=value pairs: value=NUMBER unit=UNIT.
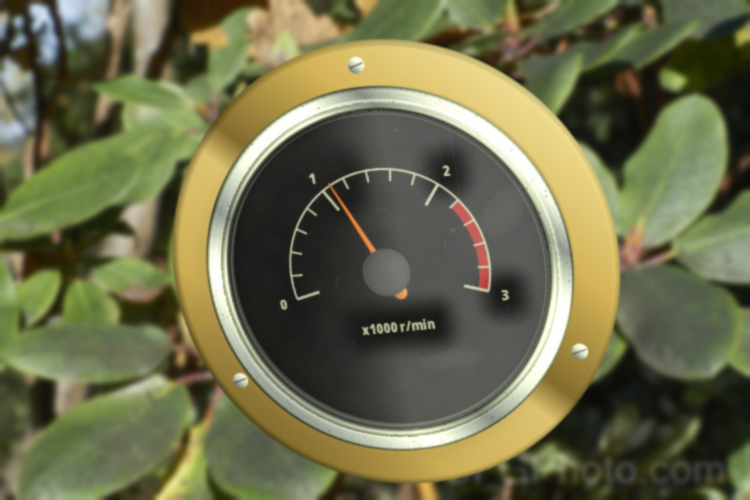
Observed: value=1100 unit=rpm
